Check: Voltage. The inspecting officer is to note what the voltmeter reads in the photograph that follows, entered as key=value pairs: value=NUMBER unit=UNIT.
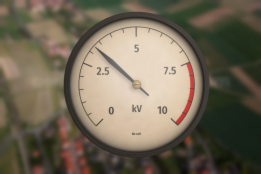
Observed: value=3.25 unit=kV
